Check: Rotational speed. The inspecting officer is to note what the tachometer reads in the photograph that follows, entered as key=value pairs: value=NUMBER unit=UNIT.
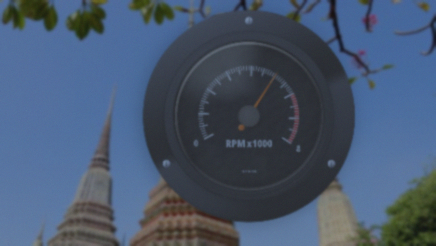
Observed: value=5000 unit=rpm
